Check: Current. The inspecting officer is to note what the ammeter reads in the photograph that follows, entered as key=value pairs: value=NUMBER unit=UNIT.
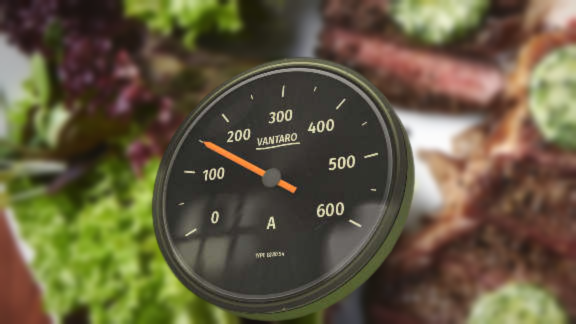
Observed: value=150 unit=A
